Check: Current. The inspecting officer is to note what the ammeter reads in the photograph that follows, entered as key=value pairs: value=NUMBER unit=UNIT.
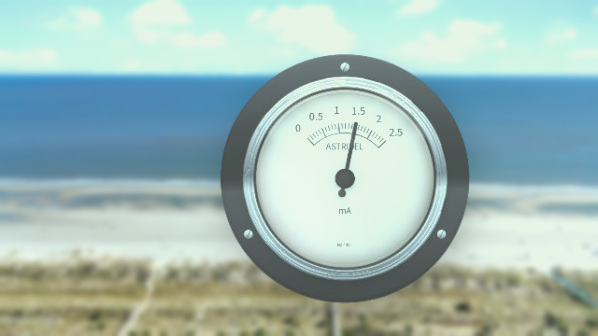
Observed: value=1.5 unit=mA
